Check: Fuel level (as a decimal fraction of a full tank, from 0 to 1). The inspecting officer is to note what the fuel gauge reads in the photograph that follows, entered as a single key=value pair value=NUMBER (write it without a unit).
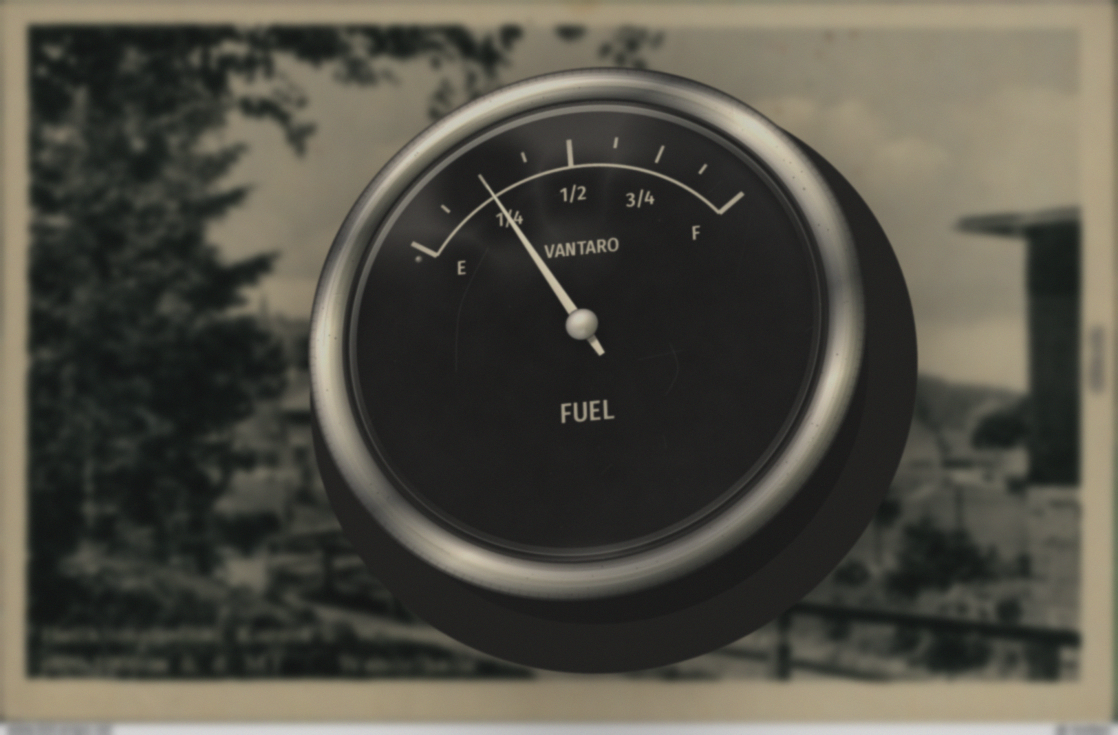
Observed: value=0.25
